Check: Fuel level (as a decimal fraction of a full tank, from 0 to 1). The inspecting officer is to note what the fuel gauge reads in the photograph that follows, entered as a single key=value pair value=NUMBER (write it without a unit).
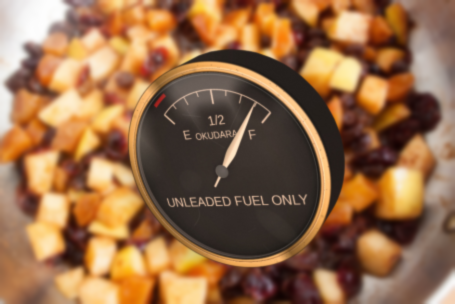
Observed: value=0.875
